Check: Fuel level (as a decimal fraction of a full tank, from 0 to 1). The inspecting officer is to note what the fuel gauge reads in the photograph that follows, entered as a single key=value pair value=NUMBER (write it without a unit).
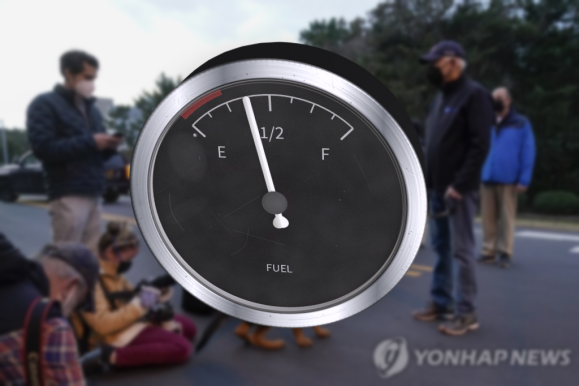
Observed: value=0.375
